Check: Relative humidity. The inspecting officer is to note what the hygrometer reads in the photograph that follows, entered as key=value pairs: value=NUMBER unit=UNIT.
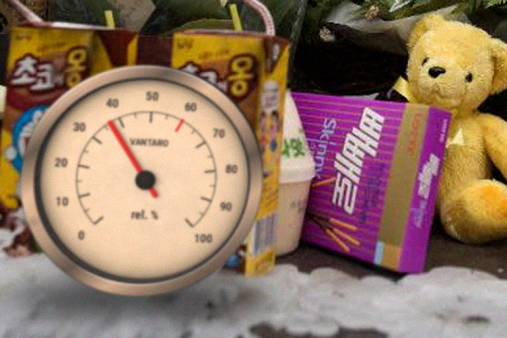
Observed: value=37.5 unit=%
